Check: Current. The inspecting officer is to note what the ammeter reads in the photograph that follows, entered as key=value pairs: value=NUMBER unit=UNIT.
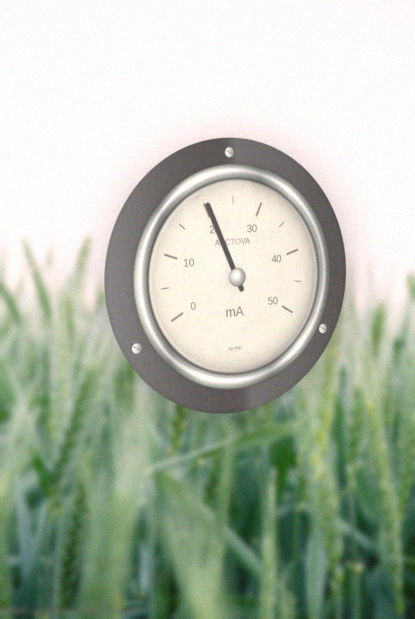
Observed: value=20 unit=mA
